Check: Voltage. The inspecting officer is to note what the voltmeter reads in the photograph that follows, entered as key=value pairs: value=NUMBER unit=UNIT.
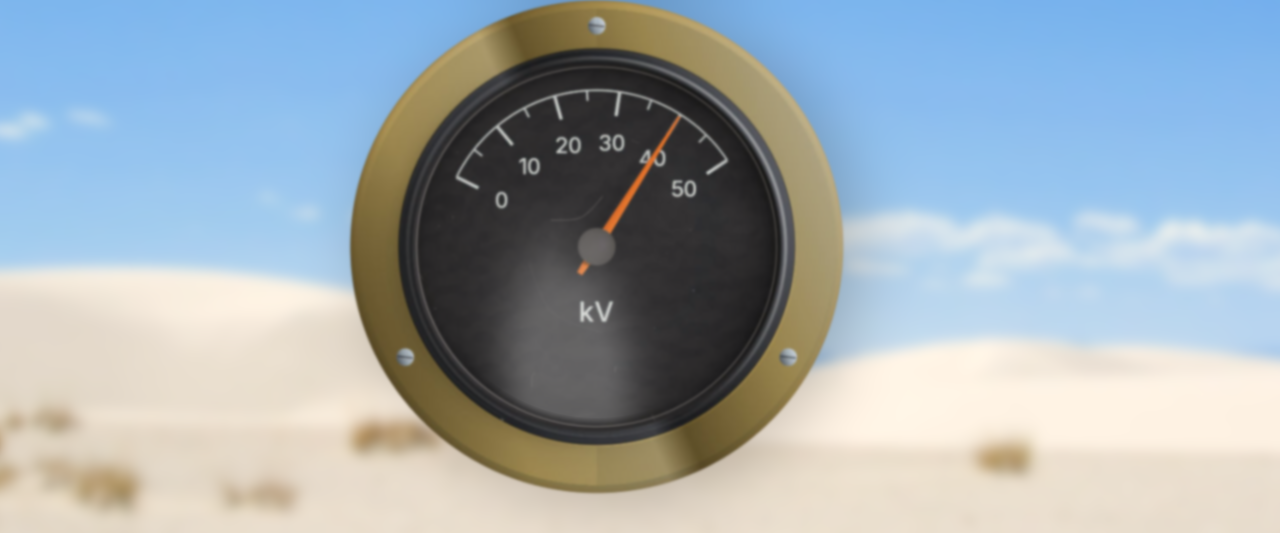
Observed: value=40 unit=kV
